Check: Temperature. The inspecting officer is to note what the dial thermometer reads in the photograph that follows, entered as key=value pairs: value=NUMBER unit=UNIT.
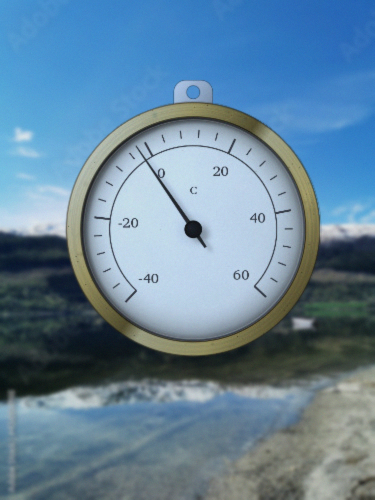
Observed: value=-2 unit=°C
